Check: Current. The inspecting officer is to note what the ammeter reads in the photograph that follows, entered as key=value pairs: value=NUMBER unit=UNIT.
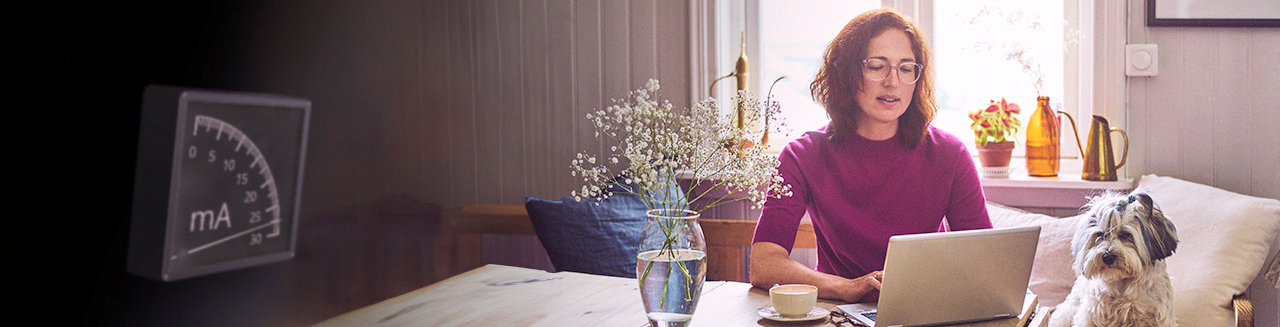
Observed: value=27.5 unit=mA
